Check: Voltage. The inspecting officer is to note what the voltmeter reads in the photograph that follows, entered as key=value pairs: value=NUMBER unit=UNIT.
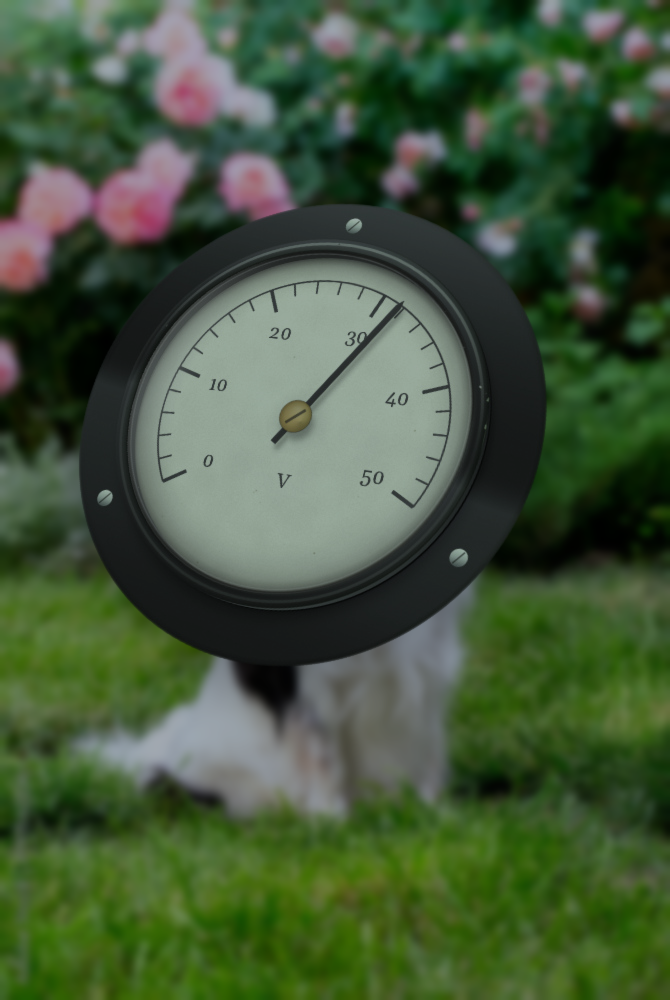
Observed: value=32 unit=V
